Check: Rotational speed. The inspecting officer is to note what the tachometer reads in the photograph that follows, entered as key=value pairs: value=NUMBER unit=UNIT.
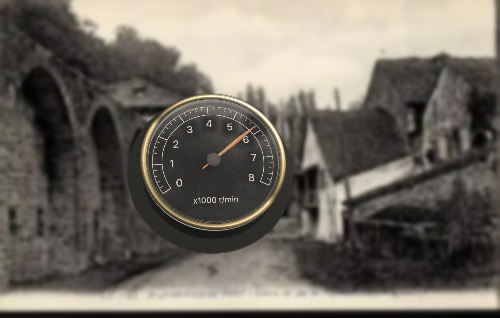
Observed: value=5800 unit=rpm
